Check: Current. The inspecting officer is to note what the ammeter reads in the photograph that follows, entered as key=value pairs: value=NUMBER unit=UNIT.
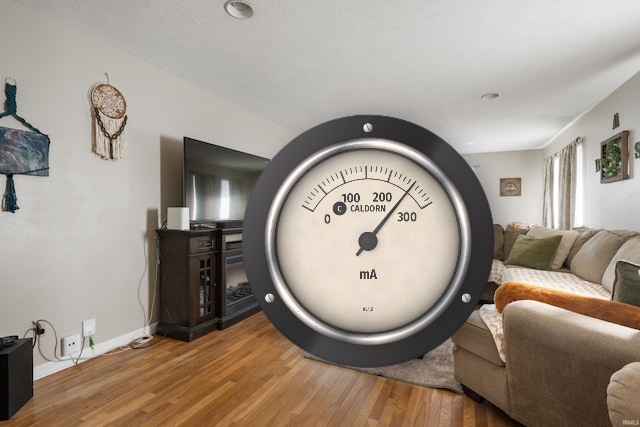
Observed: value=250 unit=mA
